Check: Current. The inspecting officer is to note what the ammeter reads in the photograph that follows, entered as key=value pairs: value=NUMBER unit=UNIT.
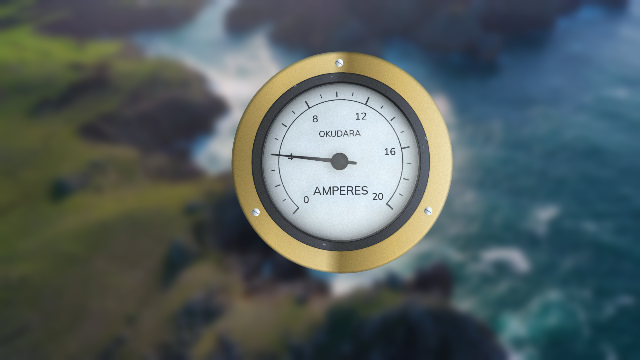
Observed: value=4 unit=A
